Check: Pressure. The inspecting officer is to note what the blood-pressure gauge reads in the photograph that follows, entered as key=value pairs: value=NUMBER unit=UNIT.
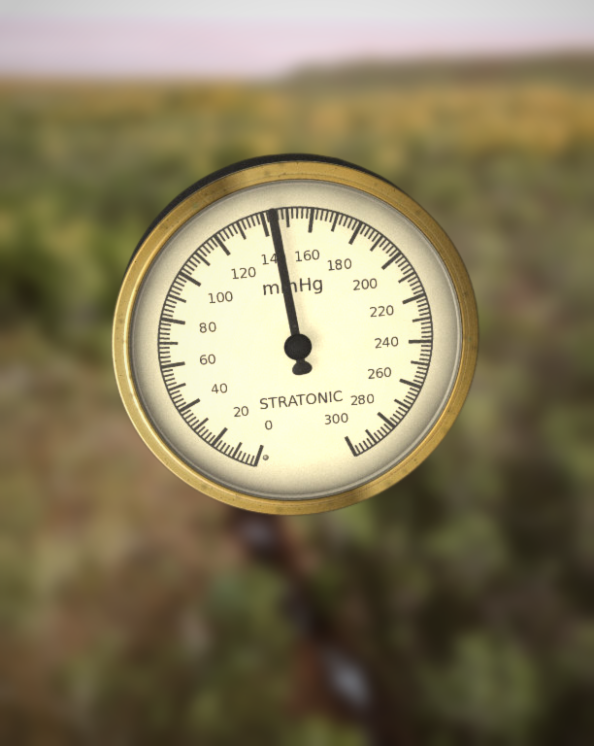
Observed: value=144 unit=mmHg
